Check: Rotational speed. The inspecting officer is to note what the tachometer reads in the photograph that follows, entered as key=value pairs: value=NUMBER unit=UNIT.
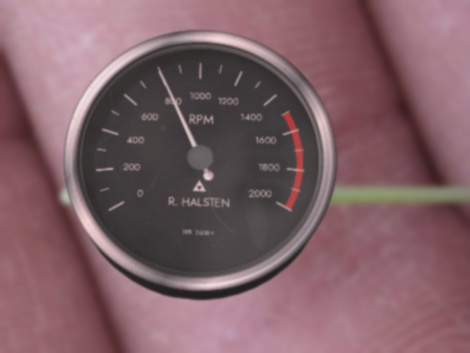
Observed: value=800 unit=rpm
